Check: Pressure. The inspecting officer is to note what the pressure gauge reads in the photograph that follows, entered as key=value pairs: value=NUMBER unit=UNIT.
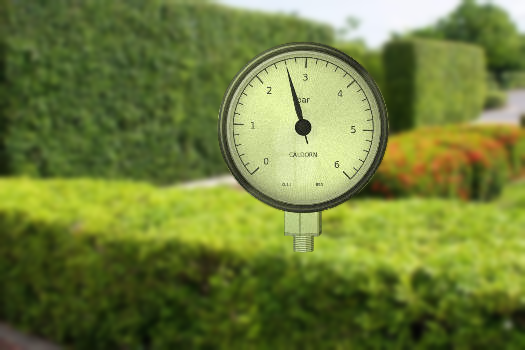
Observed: value=2.6 unit=bar
